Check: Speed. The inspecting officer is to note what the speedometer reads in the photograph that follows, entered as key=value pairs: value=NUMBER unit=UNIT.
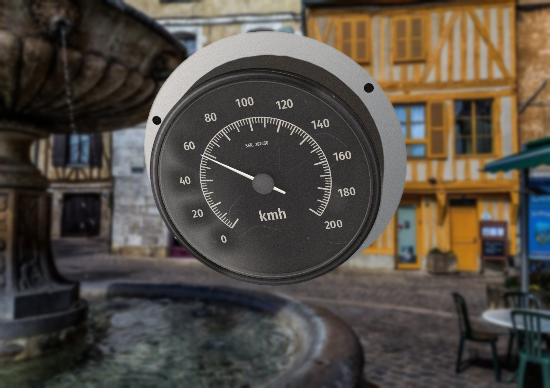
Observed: value=60 unit=km/h
